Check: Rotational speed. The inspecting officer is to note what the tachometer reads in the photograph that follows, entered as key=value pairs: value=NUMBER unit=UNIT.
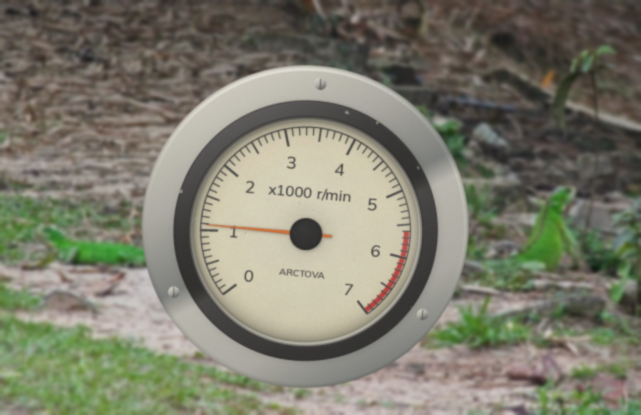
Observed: value=1100 unit=rpm
